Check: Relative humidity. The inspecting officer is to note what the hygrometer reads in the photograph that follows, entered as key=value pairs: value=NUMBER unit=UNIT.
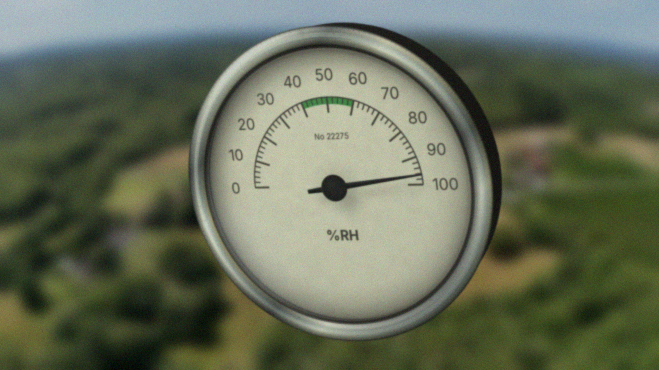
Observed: value=96 unit=%
